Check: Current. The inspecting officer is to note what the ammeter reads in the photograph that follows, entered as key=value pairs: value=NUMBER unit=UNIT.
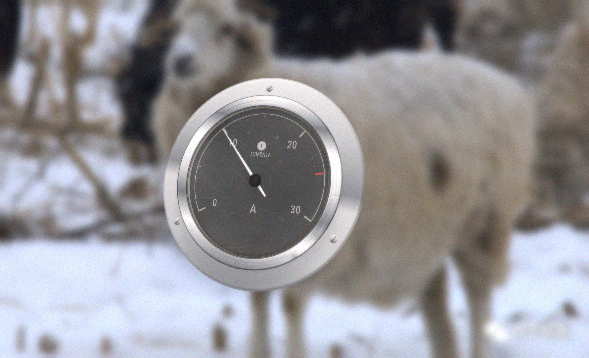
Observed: value=10 unit=A
